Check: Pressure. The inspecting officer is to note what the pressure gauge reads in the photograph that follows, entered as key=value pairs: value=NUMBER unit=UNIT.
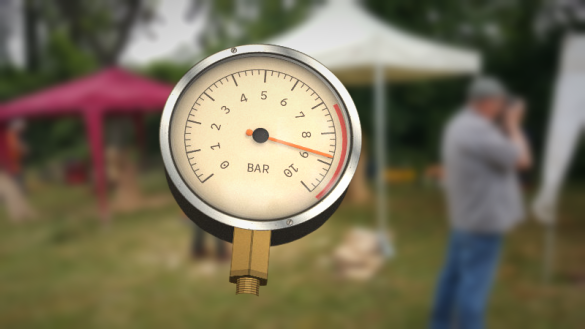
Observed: value=8.8 unit=bar
